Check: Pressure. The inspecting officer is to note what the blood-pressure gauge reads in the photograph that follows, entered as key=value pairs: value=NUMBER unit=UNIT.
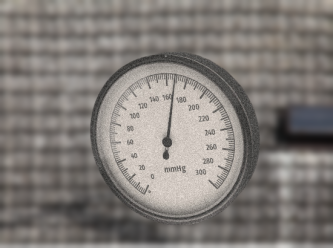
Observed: value=170 unit=mmHg
